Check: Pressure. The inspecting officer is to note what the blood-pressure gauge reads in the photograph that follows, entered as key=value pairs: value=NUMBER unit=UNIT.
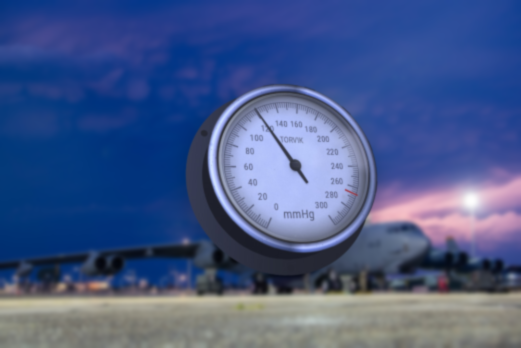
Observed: value=120 unit=mmHg
